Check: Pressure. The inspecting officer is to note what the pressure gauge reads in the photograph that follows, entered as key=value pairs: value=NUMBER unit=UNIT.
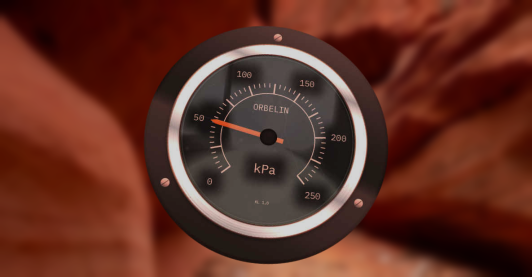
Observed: value=50 unit=kPa
